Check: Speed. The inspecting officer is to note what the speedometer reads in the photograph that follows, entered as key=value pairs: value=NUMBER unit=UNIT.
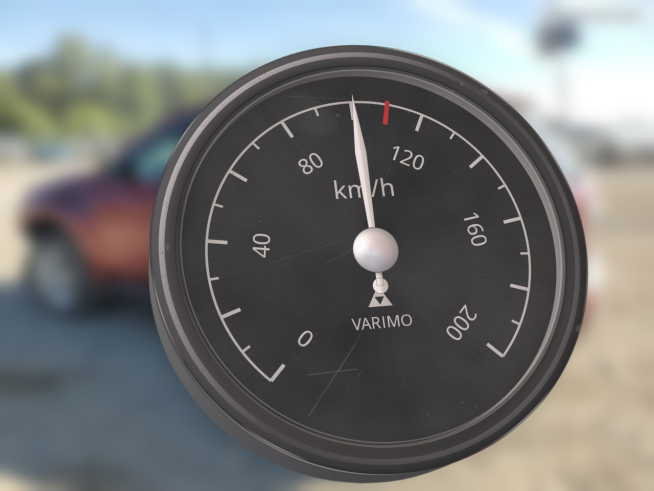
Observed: value=100 unit=km/h
